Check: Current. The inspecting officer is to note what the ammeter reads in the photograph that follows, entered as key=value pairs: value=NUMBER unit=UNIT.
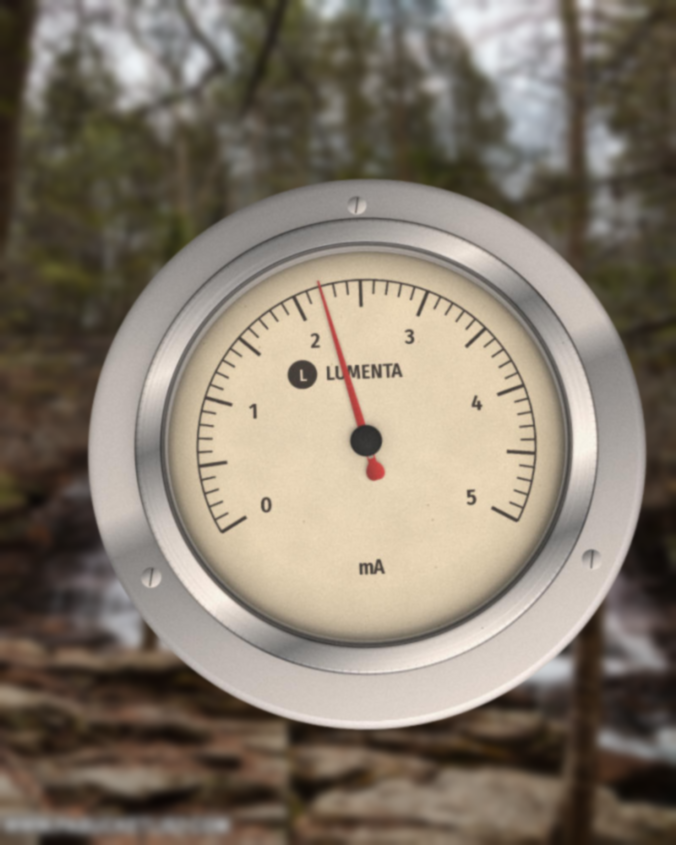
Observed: value=2.2 unit=mA
